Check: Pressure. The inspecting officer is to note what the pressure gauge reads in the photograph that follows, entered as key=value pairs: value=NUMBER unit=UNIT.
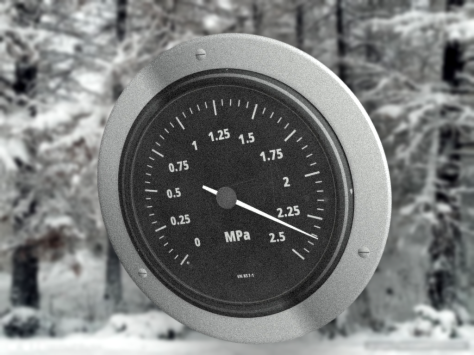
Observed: value=2.35 unit=MPa
